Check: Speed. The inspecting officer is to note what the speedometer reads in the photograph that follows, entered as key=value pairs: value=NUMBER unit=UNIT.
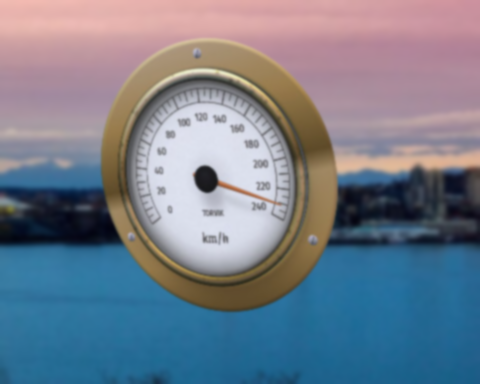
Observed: value=230 unit=km/h
